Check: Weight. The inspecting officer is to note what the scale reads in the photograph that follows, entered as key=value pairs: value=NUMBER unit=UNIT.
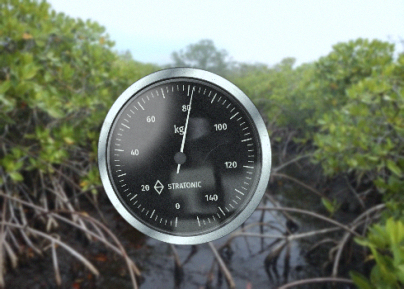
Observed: value=82 unit=kg
